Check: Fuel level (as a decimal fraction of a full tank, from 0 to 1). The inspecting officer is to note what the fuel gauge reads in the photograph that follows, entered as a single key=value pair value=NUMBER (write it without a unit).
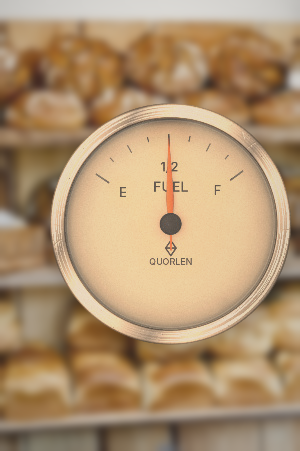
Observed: value=0.5
